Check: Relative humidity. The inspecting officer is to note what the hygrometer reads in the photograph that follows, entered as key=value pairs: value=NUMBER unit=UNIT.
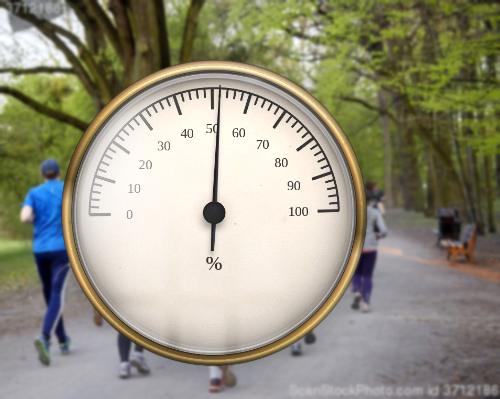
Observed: value=52 unit=%
